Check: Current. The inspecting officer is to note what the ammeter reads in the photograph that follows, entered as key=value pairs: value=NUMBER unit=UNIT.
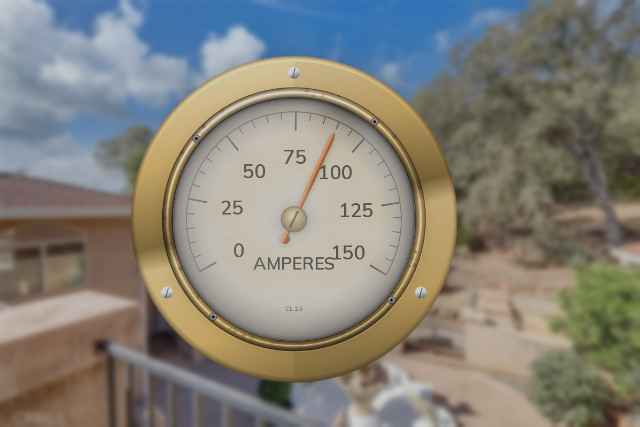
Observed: value=90 unit=A
